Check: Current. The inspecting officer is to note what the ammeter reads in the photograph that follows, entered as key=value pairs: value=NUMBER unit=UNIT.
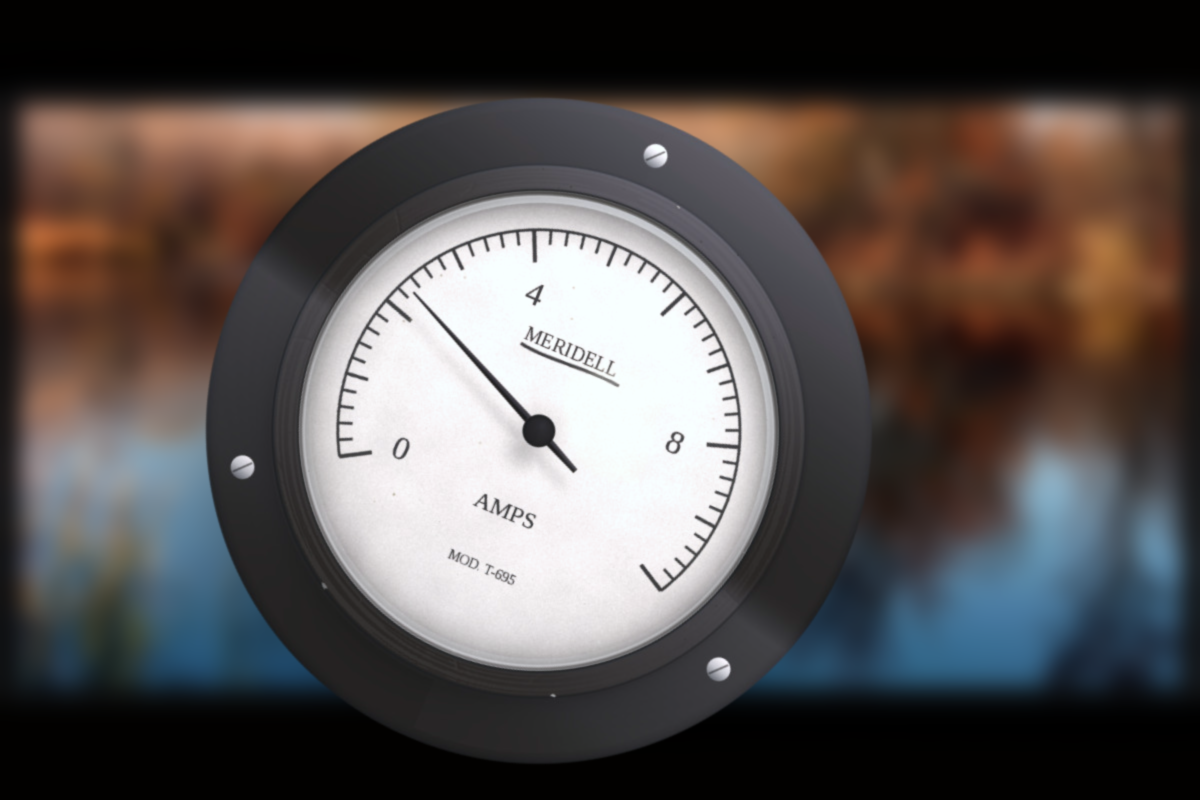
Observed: value=2.3 unit=A
